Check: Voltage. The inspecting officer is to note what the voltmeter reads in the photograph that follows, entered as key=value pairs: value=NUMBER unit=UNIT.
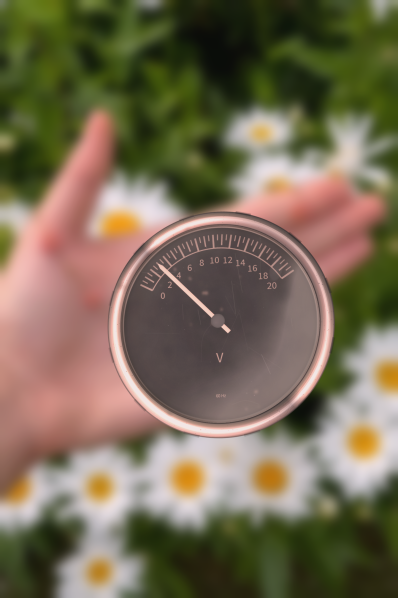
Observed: value=3 unit=V
